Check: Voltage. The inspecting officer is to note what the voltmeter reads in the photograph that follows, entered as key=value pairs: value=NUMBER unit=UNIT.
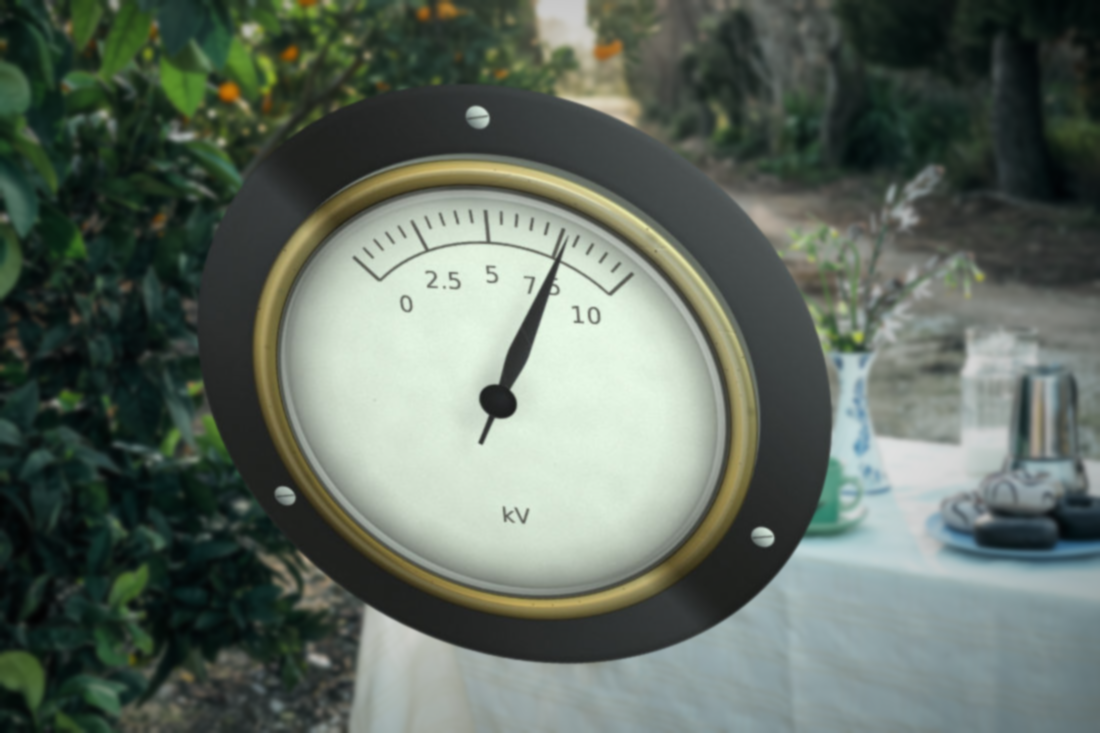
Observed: value=7.75 unit=kV
